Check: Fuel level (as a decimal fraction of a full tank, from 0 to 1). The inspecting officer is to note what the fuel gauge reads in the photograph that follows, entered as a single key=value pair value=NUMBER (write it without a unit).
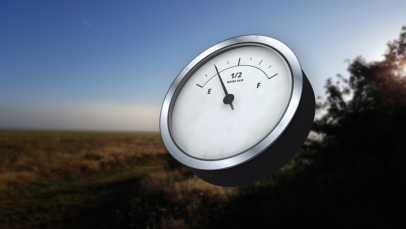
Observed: value=0.25
